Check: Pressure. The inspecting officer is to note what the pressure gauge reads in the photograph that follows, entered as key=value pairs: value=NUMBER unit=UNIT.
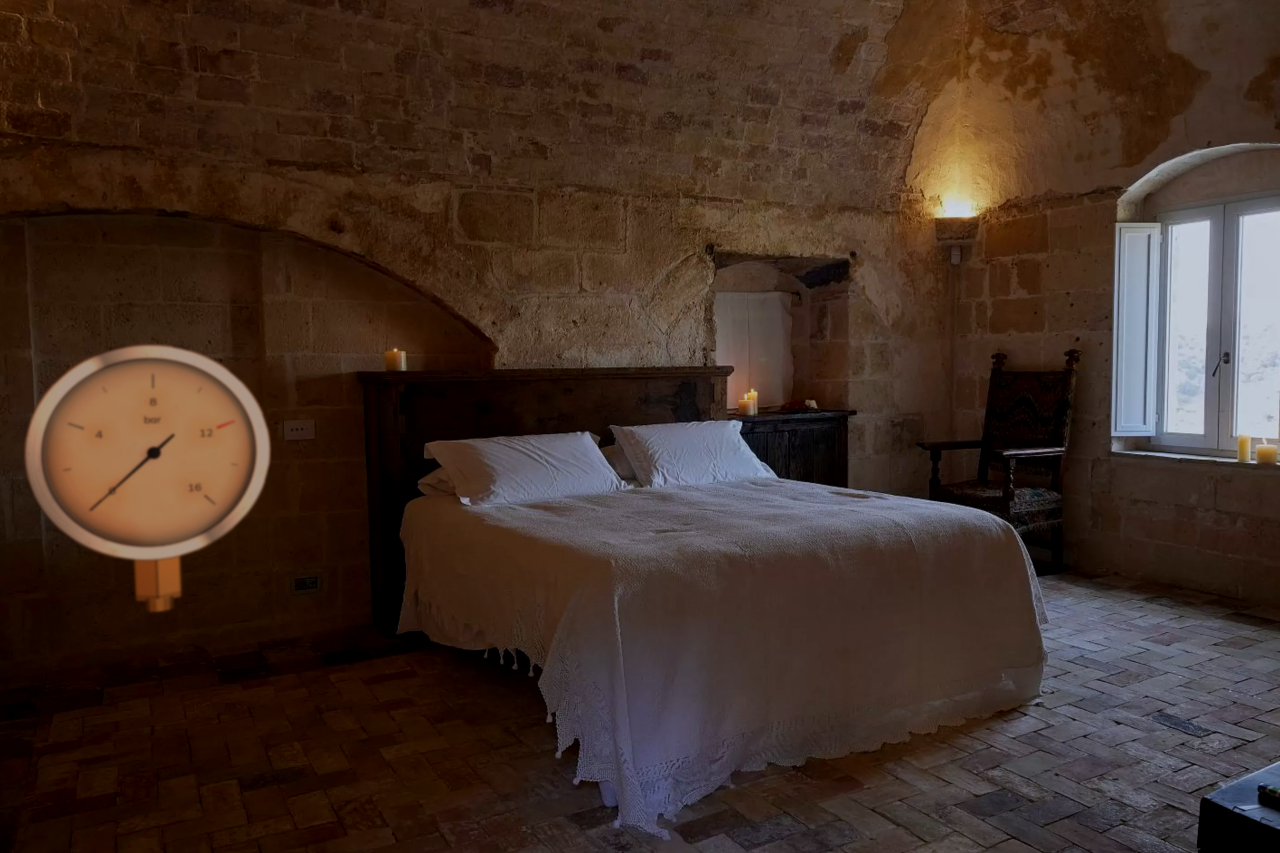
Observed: value=0 unit=bar
